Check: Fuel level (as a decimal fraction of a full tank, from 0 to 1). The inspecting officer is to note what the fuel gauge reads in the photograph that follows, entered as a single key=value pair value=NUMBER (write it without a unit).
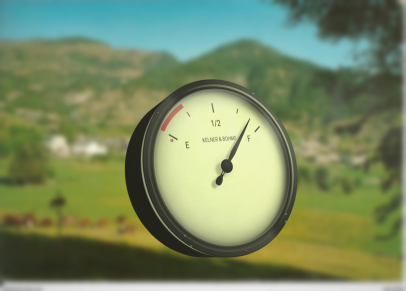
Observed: value=0.875
